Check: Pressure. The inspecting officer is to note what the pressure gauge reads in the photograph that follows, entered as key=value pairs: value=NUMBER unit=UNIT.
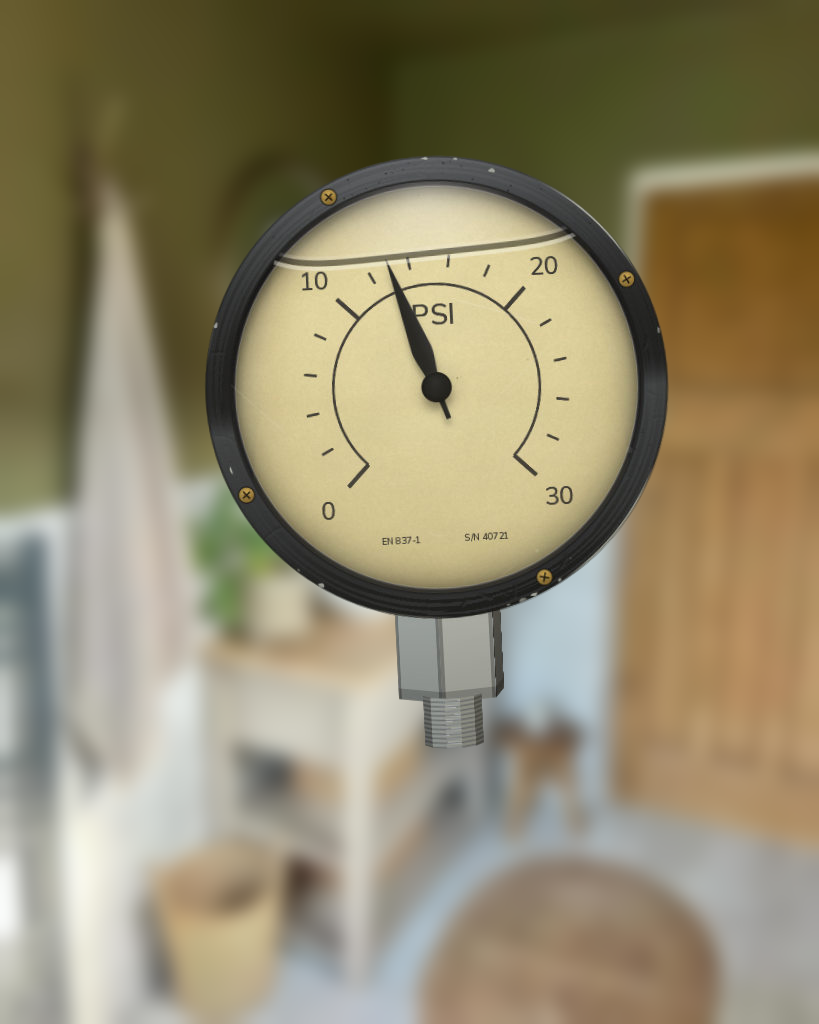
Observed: value=13 unit=psi
